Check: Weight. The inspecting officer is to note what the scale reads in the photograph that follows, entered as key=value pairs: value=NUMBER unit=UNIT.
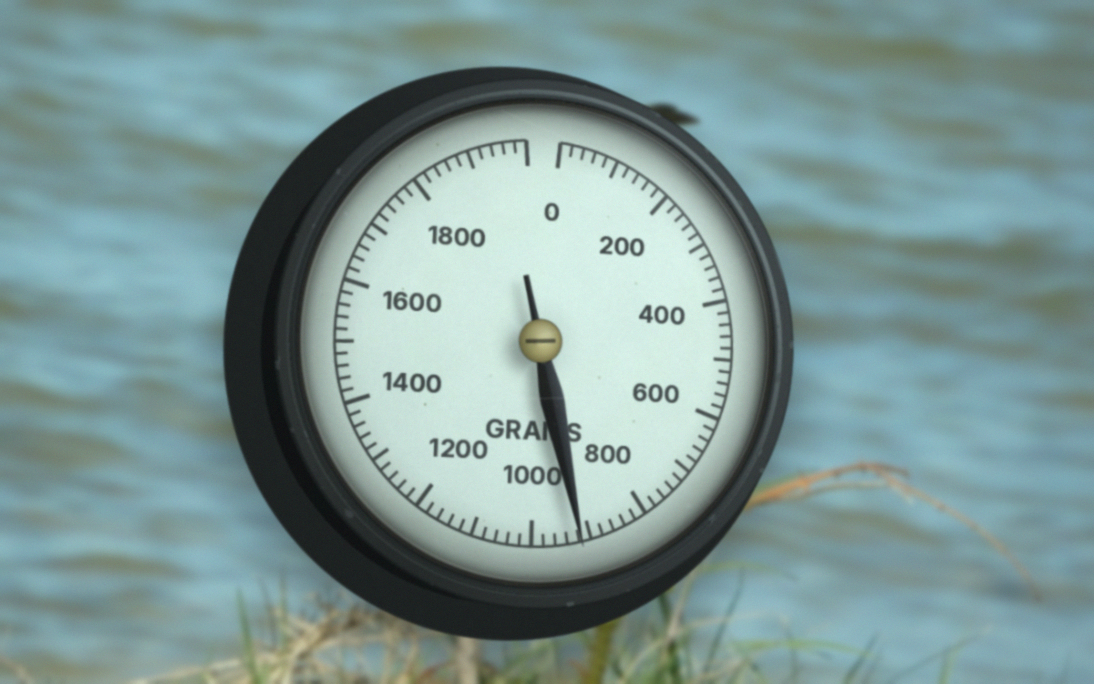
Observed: value=920 unit=g
